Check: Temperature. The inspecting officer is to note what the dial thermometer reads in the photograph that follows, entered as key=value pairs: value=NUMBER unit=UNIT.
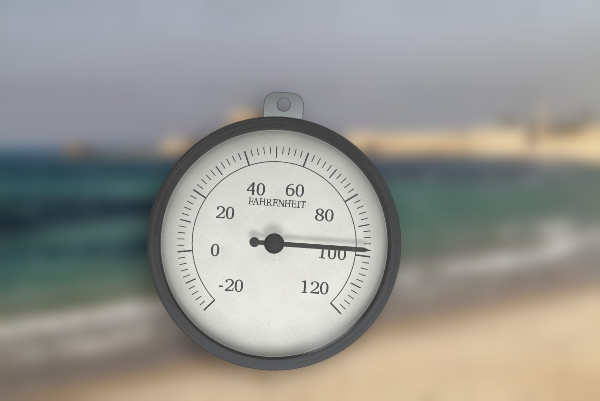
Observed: value=98 unit=°F
